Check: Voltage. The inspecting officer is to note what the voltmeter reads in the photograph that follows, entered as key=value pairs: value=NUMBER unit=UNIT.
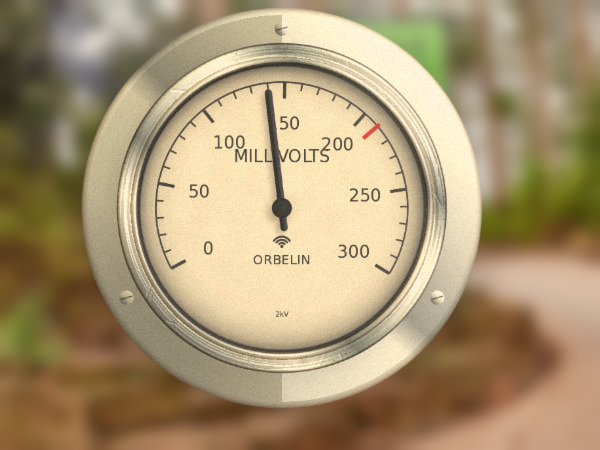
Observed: value=140 unit=mV
